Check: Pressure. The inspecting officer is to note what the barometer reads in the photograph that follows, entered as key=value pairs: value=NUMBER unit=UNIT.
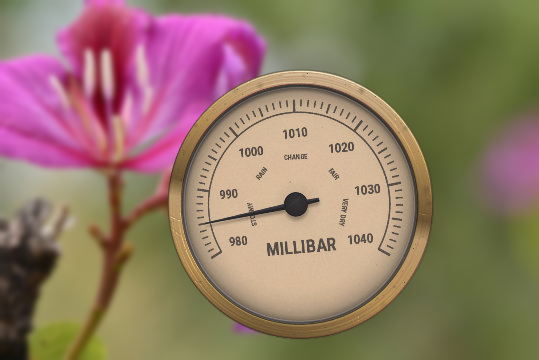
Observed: value=985 unit=mbar
